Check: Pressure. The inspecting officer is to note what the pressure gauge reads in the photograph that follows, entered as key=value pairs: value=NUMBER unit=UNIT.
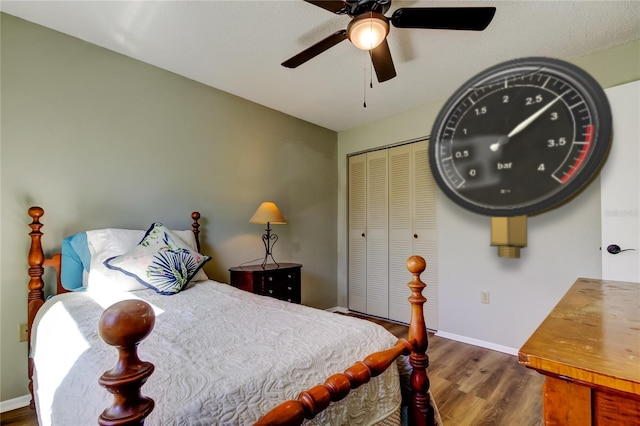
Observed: value=2.8 unit=bar
